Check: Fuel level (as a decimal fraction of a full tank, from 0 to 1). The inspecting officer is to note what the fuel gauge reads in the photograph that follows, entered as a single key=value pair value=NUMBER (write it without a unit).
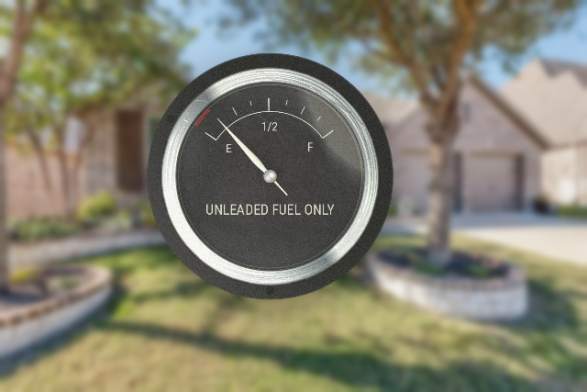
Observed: value=0.125
